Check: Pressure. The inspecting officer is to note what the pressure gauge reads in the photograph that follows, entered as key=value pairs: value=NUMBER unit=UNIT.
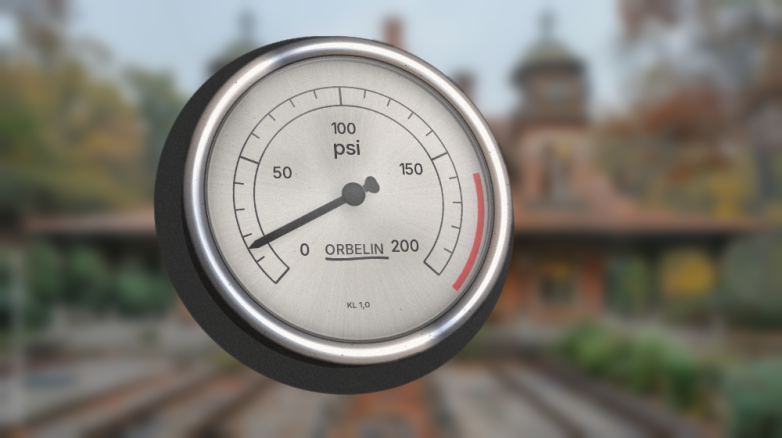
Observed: value=15 unit=psi
